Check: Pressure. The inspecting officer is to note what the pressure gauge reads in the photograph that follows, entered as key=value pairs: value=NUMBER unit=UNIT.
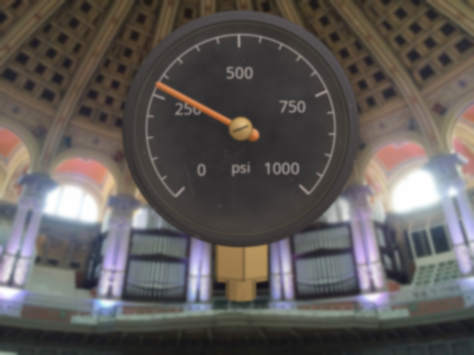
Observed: value=275 unit=psi
